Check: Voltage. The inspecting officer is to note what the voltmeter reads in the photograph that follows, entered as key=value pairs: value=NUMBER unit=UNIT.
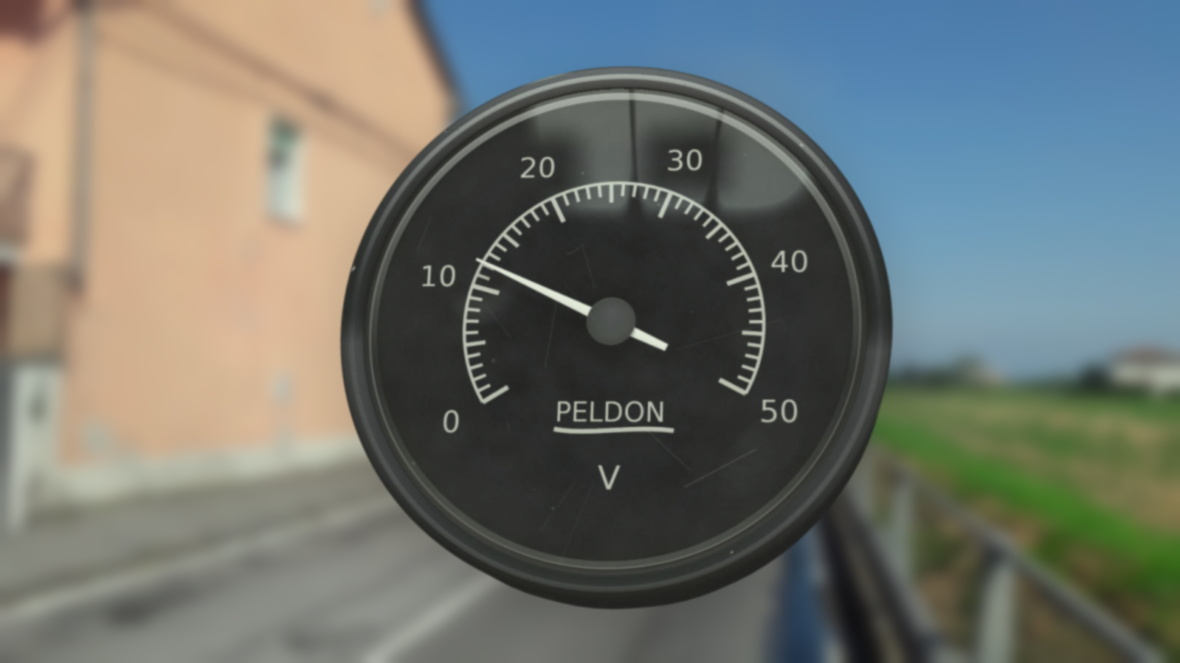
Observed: value=12 unit=V
